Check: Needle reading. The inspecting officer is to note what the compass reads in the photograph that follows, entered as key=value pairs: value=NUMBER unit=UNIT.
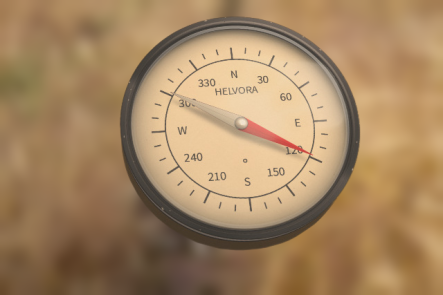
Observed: value=120 unit=°
